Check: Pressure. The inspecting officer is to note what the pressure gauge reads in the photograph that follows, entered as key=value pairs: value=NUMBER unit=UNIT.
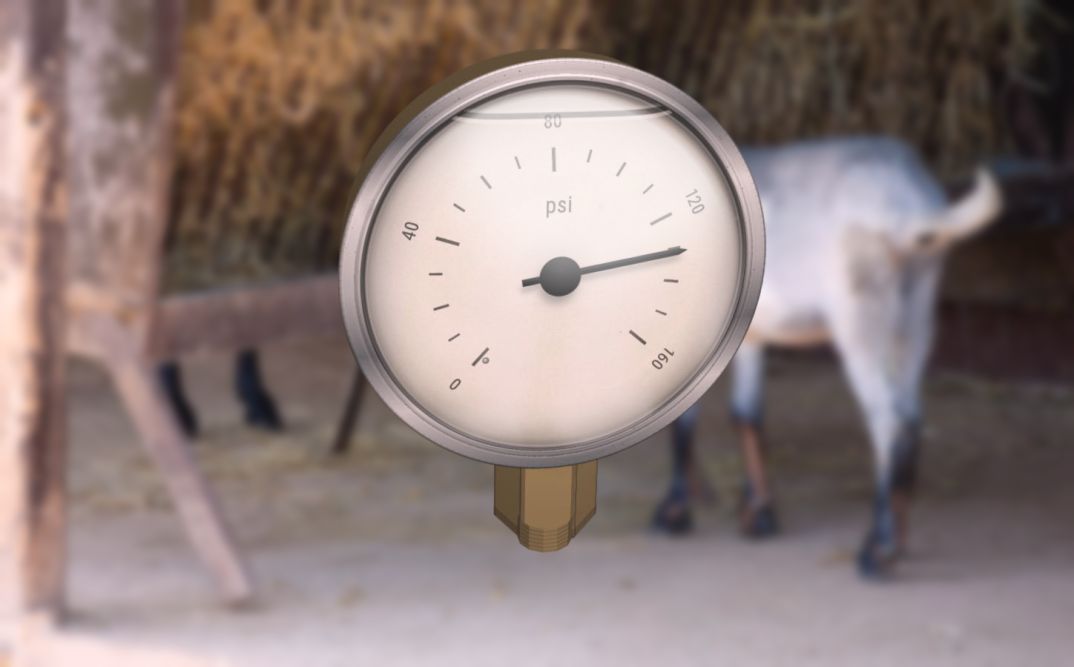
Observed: value=130 unit=psi
